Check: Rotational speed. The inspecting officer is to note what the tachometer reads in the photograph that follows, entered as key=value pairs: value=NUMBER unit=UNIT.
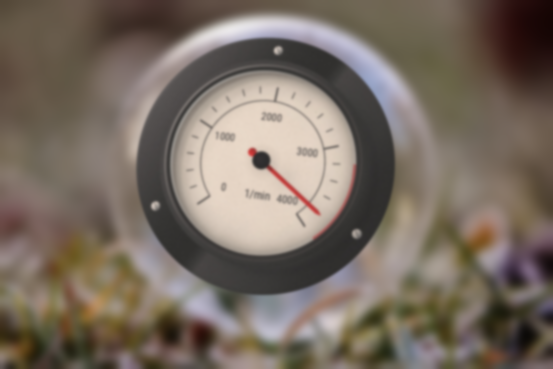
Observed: value=3800 unit=rpm
